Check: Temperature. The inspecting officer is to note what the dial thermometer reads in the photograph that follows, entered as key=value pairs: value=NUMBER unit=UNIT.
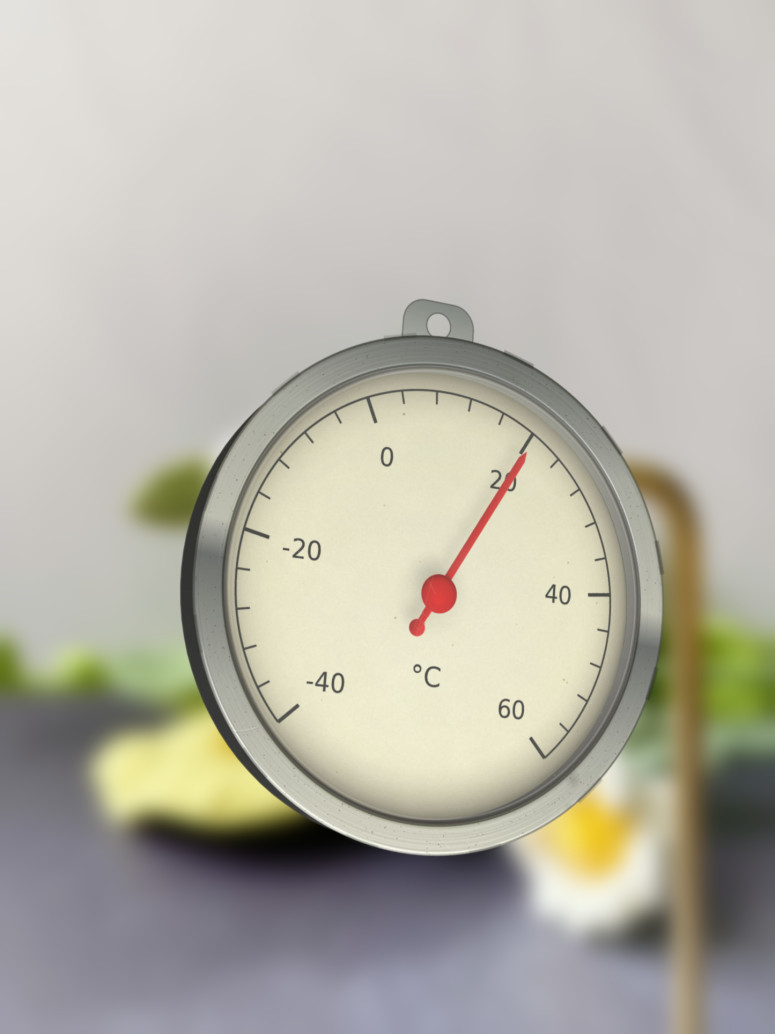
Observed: value=20 unit=°C
